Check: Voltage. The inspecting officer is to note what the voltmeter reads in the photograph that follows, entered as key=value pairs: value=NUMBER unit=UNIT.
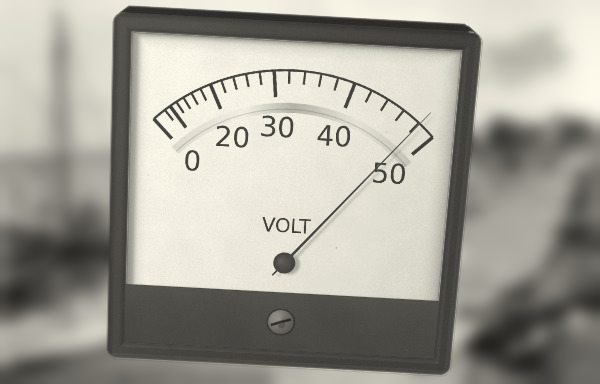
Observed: value=48 unit=V
